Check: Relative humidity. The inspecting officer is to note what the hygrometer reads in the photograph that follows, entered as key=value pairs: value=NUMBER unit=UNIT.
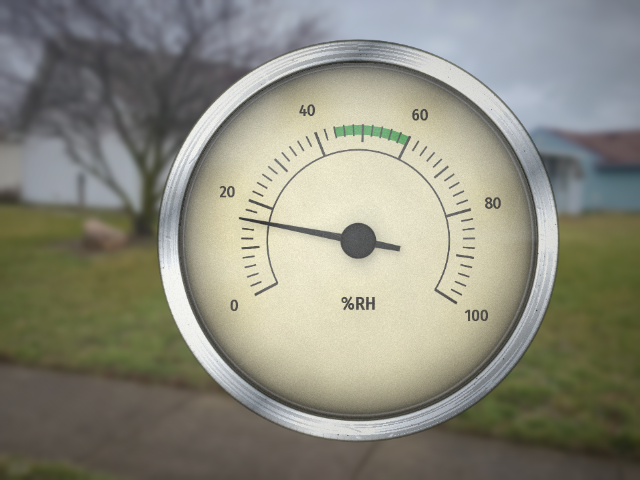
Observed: value=16 unit=%
